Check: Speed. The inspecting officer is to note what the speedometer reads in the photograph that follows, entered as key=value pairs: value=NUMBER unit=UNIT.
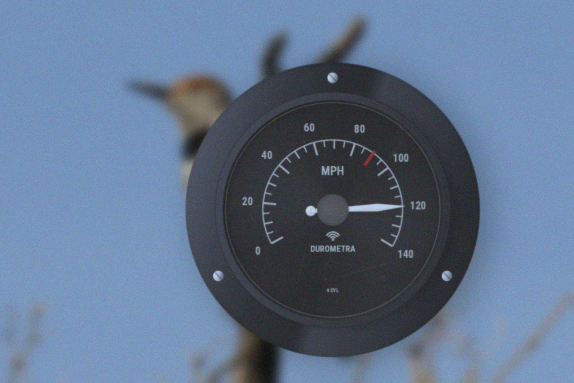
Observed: value=120 unit=mph
